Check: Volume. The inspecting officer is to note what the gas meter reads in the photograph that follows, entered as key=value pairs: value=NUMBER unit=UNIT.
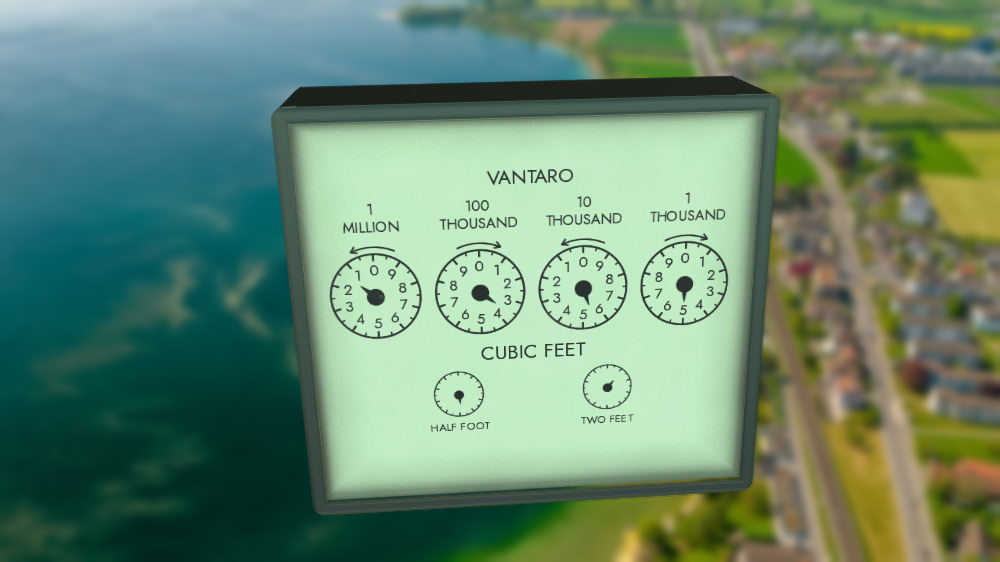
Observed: value=135500 unit=ft³
